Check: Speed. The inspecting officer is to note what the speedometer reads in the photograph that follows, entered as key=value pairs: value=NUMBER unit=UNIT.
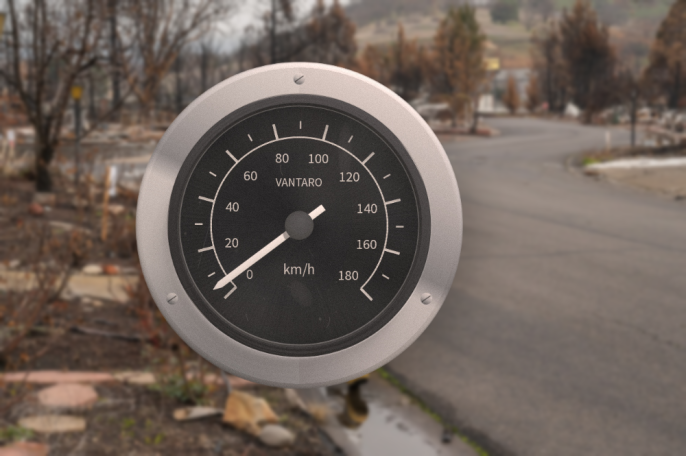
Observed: value=5 unit=km/h
